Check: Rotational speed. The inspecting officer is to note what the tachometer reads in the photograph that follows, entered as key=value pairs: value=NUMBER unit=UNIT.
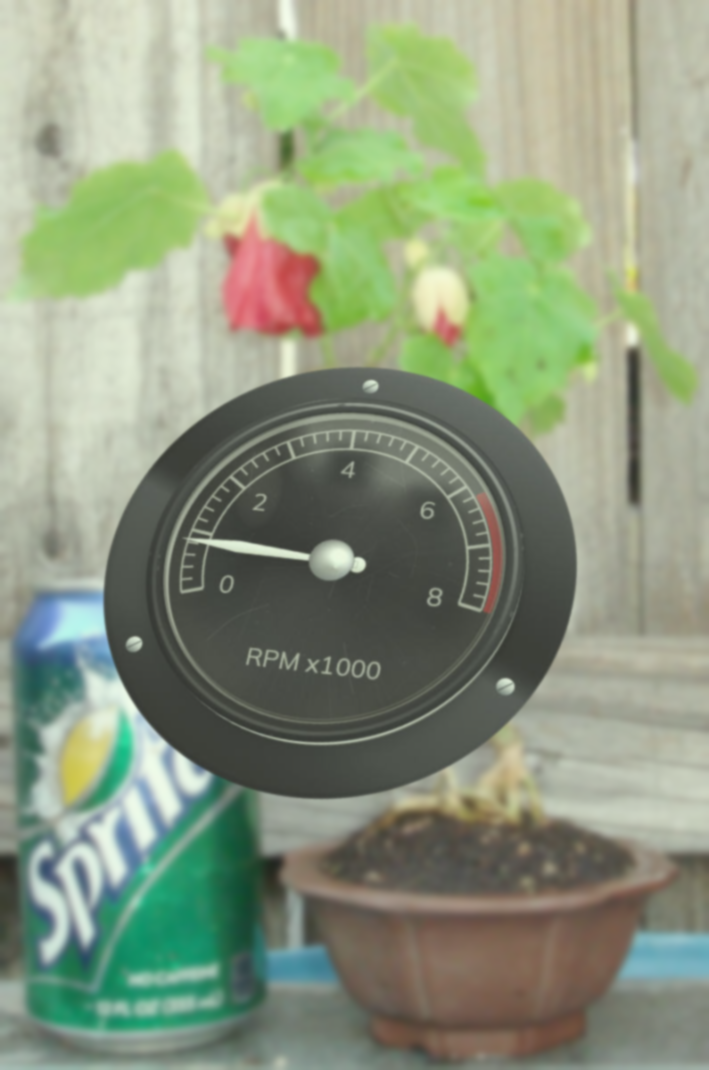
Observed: value=800 unit=rpm
